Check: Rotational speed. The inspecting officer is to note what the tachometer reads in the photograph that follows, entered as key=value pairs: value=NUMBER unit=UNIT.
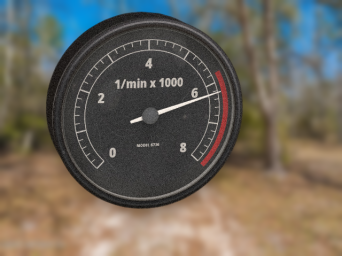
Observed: value=6200 unit=rpm
